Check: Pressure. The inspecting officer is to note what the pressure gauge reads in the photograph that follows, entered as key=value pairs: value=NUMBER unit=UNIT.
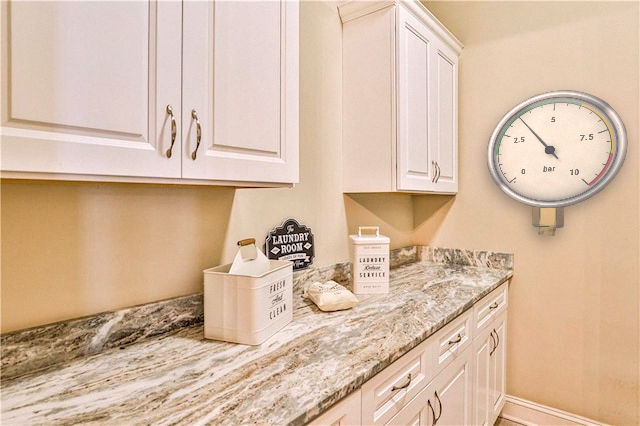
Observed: value=3.5 unit=bar
